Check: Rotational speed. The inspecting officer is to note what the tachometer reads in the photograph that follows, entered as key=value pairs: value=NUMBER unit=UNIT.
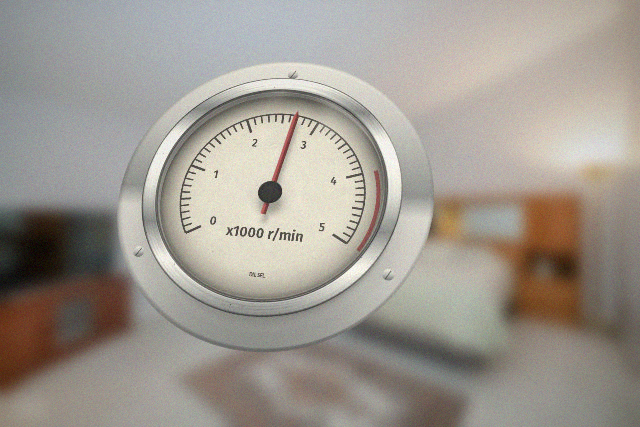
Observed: value=2700 unit=rpm
